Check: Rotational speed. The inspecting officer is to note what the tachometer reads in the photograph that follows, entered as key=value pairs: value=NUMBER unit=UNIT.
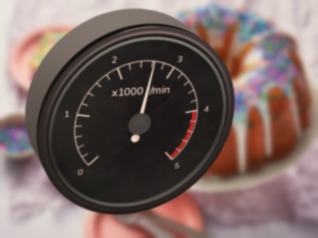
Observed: value=2600 unit=rpm
